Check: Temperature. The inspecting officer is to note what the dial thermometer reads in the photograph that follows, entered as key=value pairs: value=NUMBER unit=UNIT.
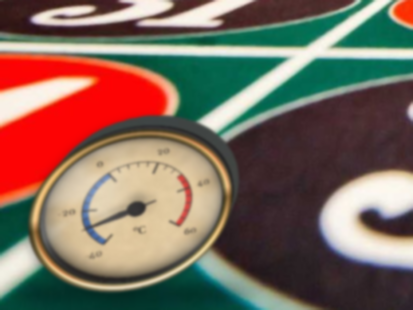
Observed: value=-28 unit=°C
